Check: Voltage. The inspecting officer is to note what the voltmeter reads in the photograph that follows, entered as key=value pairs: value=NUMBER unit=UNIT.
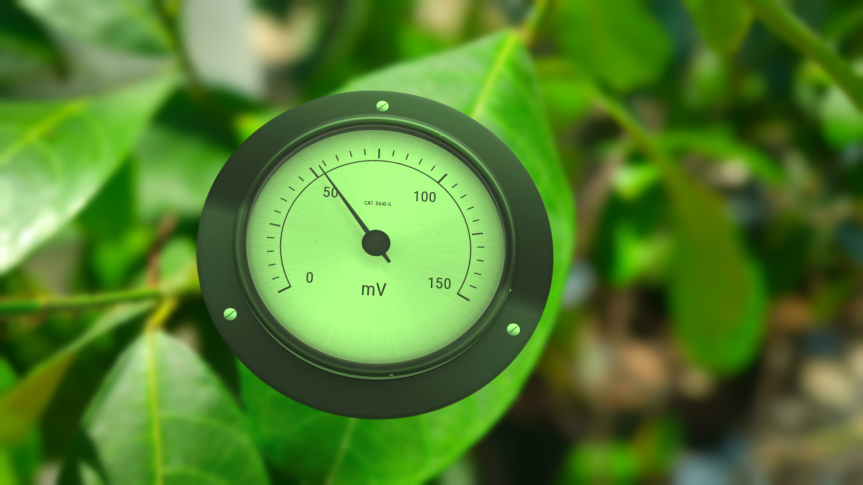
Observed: value=52.5 unit=mV
